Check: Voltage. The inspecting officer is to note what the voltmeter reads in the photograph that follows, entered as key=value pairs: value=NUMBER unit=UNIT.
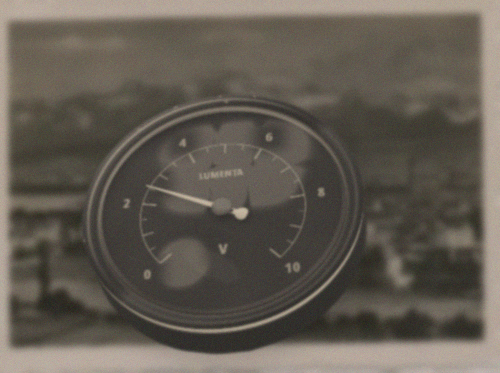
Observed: value=2.5 unit=V
